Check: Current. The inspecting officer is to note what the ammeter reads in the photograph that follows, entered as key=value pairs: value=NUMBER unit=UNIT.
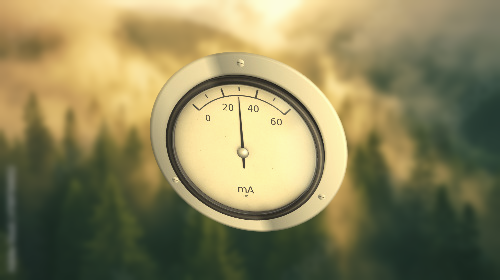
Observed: value=30 unit=mA
